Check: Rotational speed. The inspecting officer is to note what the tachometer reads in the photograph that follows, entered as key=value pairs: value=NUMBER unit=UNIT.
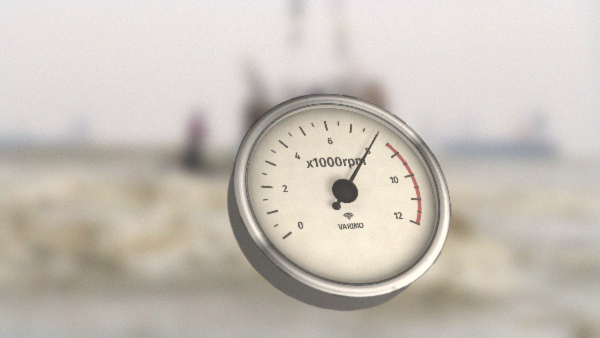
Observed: value=8000 unit=rpm
